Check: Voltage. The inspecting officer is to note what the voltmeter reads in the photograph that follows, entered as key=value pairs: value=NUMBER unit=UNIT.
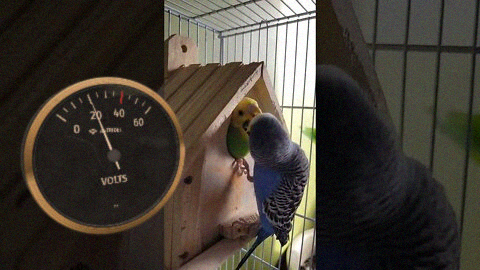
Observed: value=20 unit=V
